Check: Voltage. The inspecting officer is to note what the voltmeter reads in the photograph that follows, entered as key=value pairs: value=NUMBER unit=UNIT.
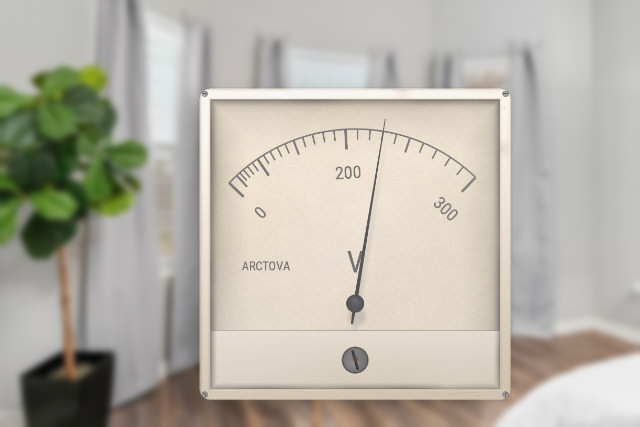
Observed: value=230 unit=V
